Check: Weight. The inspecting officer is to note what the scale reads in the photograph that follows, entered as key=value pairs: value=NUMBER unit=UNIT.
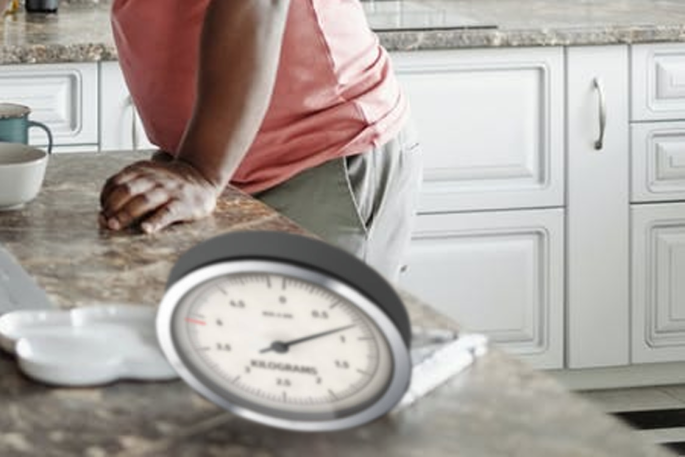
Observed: value=0.75 unit=kg
